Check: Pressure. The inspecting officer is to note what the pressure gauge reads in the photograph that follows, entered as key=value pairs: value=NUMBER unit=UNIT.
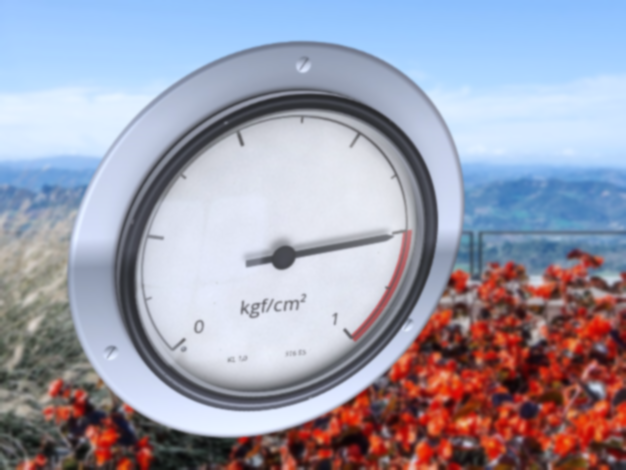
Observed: value=0.8 unit=kg/cm²
